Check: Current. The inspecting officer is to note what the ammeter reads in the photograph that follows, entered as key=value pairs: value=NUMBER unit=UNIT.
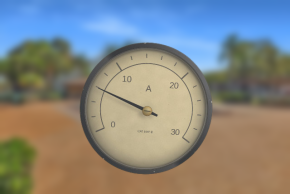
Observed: value=6 unit=A
